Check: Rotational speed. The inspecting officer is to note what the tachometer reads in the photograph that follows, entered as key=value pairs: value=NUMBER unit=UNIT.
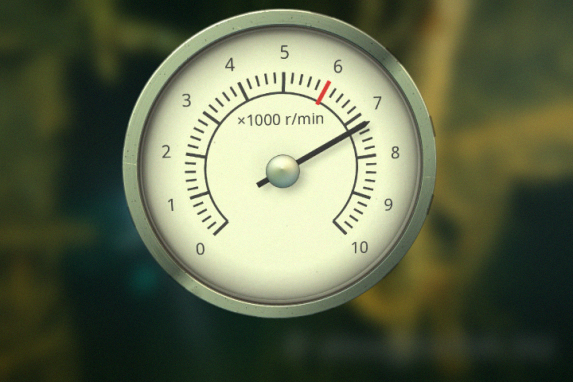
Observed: value=7200 unit=rpm
